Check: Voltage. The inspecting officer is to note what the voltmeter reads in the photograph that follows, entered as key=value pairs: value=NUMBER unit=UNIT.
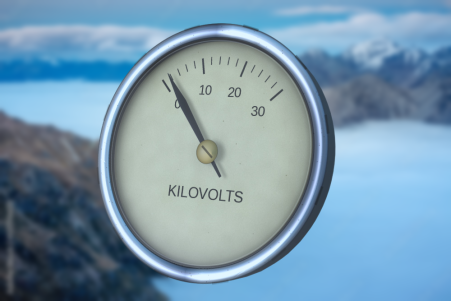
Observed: value=2 unit=kV
